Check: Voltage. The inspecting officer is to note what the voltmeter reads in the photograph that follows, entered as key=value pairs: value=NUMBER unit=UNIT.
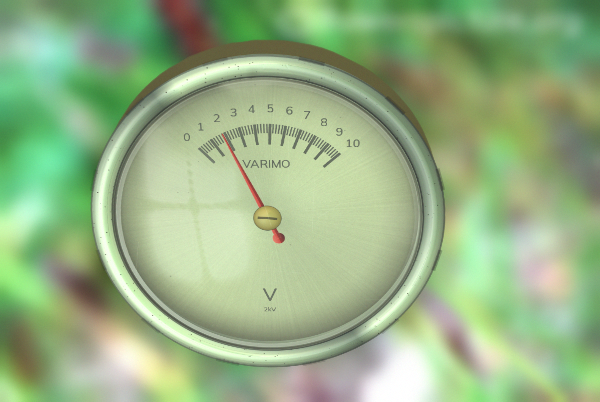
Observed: value=2 unit=V
